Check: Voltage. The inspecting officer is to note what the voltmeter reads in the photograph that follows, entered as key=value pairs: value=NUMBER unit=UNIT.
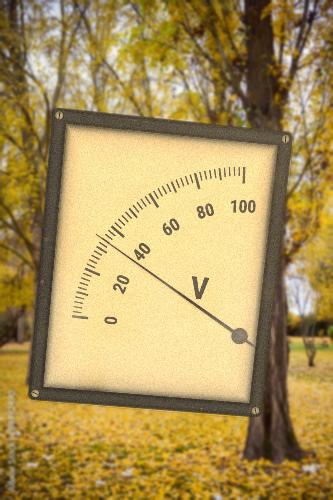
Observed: value=34 unit=V
